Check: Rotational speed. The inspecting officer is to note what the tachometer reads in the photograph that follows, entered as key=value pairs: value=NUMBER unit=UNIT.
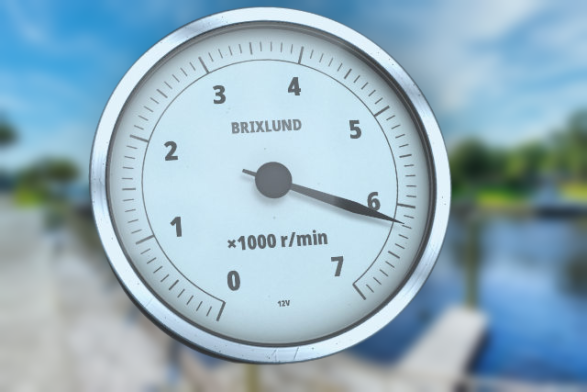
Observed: value=6200 unit=rpm
